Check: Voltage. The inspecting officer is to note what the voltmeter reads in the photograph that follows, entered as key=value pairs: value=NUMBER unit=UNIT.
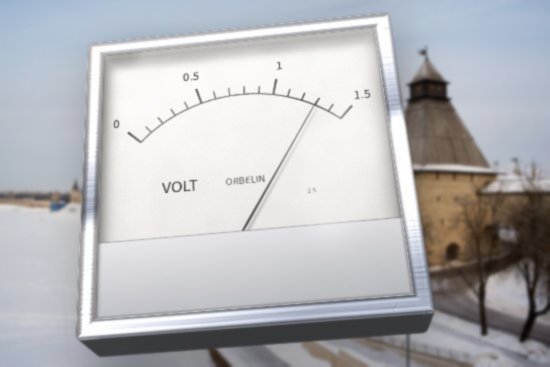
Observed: value=1.3 unit=V
